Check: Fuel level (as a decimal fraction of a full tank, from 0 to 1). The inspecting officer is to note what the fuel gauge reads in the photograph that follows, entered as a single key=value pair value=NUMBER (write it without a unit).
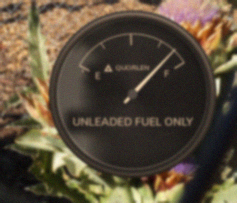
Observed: value=0.875
